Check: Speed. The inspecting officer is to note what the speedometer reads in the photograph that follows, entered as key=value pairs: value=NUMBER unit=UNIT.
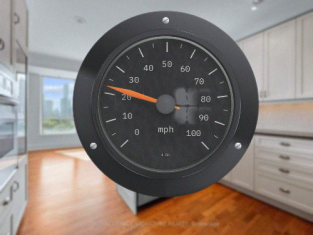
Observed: value=22.5 unit=mph
